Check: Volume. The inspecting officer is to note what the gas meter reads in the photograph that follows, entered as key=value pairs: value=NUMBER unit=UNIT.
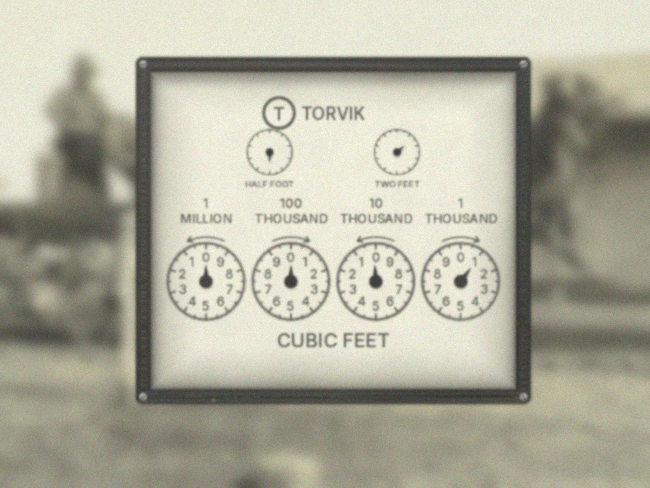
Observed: value=100 unit=ft³
